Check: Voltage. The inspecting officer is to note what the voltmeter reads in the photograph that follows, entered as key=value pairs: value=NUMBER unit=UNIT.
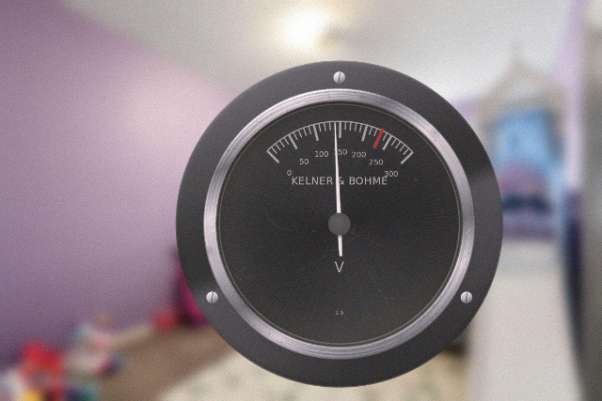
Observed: value=140 unit=V
